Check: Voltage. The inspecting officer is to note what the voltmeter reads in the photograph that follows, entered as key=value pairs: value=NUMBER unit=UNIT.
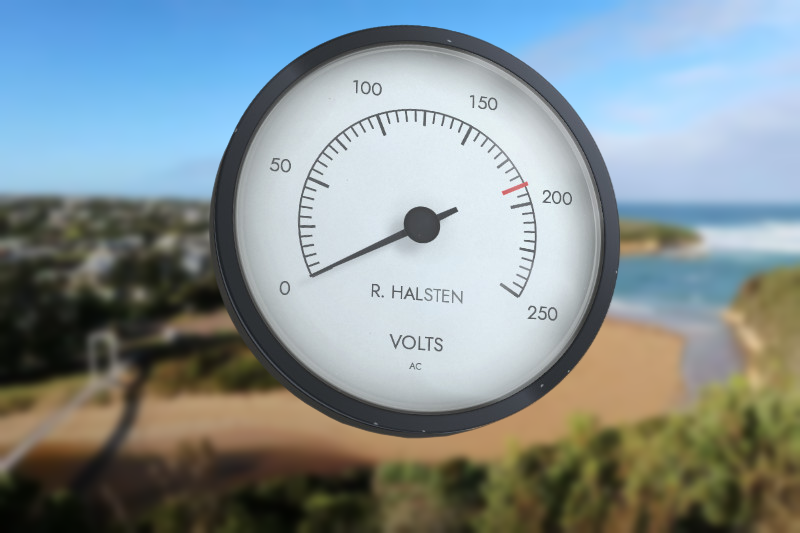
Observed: value=0 unit=V
